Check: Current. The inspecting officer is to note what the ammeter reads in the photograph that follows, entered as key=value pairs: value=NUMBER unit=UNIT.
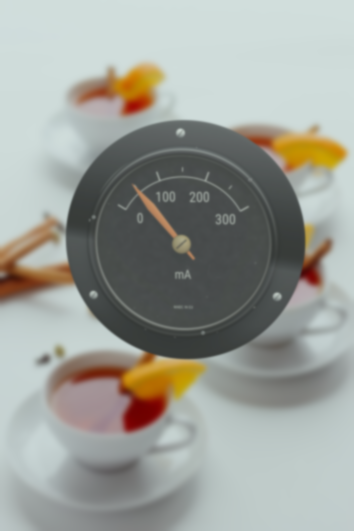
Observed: value=50 unit=mA
